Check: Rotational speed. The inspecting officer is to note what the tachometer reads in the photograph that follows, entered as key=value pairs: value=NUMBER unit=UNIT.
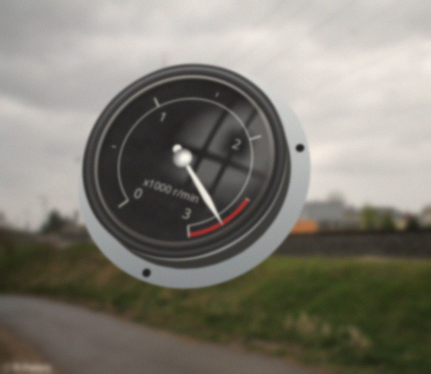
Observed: value=2750 unit=rpm
